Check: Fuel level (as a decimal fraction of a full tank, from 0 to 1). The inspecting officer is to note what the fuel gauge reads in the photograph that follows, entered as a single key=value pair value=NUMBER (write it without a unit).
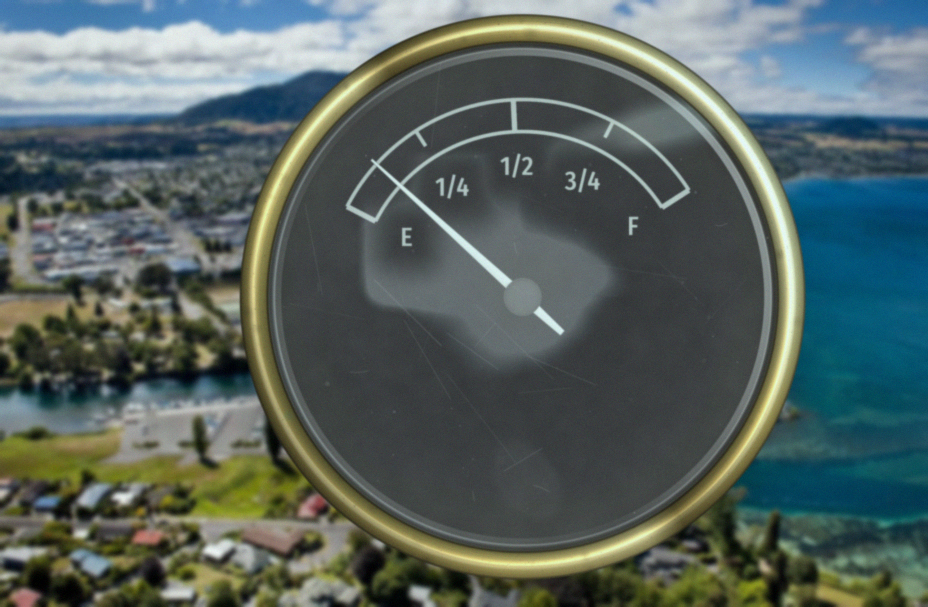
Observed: value=0.125
